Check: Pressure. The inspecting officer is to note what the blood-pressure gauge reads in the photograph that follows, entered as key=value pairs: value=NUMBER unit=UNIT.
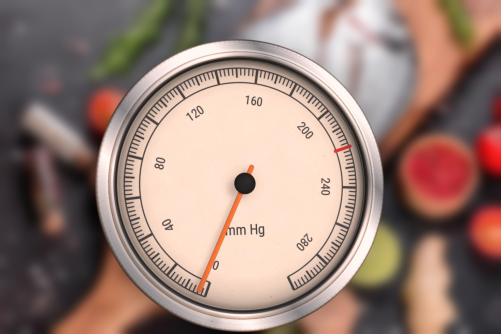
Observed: value=4 unit=mmHg
